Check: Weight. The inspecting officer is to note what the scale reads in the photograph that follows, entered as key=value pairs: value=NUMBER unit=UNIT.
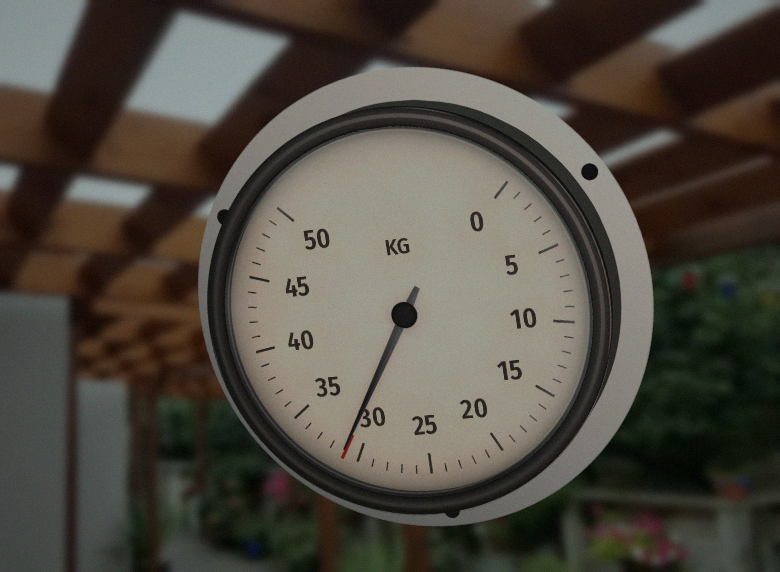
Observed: value=31 unit=kg
